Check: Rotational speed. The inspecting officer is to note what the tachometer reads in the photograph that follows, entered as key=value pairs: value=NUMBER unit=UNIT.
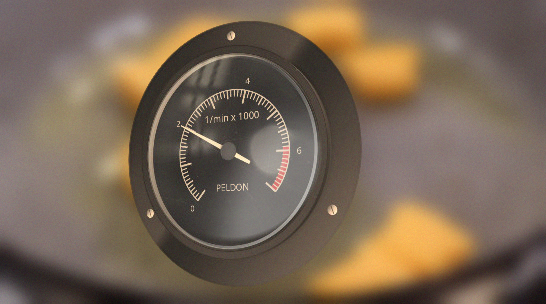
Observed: value=2000 unit=rpm
